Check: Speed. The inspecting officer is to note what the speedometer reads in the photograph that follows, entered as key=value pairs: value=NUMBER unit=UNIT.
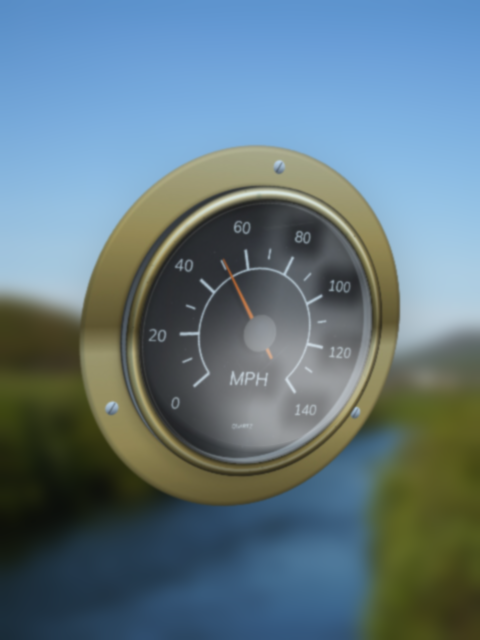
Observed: value=50 unit=mph
